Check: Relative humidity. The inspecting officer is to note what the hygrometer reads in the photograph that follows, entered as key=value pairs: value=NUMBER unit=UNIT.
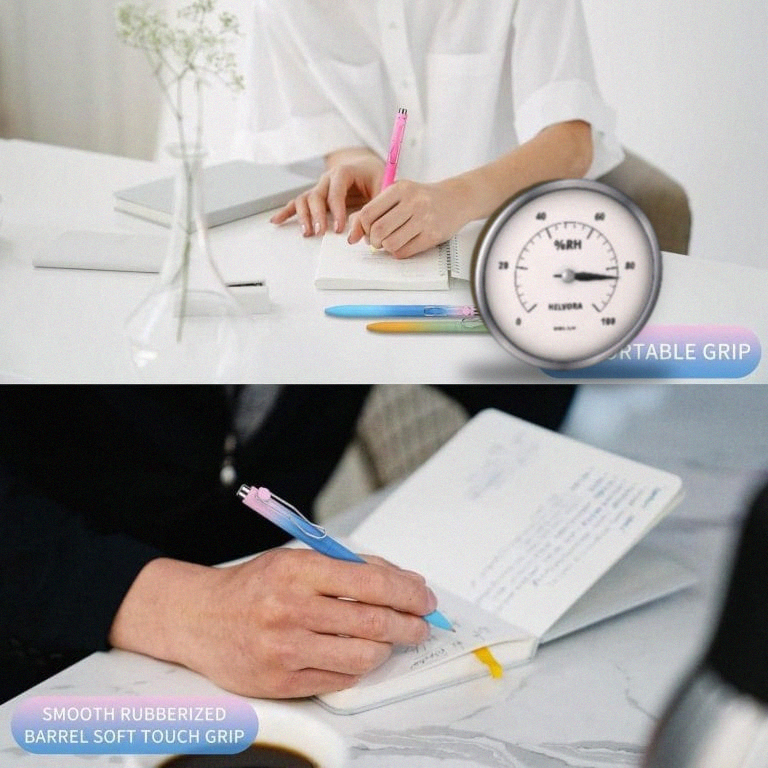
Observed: value=84 unit=%
